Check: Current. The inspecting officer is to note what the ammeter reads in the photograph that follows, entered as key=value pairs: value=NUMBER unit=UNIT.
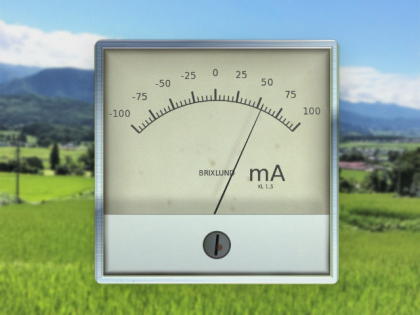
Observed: value=55 unit=mA
